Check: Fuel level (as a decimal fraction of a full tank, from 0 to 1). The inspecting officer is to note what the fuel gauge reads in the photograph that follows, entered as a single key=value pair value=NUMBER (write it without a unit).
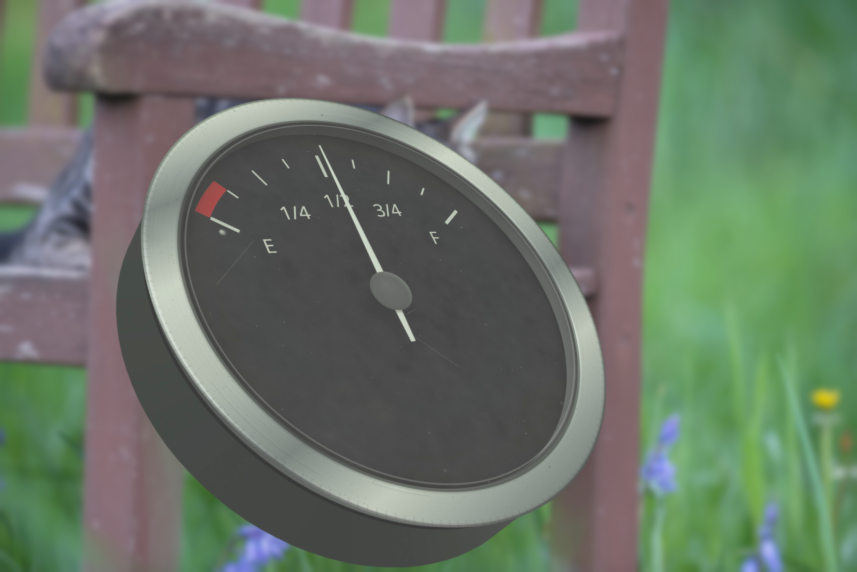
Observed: value=0.5
